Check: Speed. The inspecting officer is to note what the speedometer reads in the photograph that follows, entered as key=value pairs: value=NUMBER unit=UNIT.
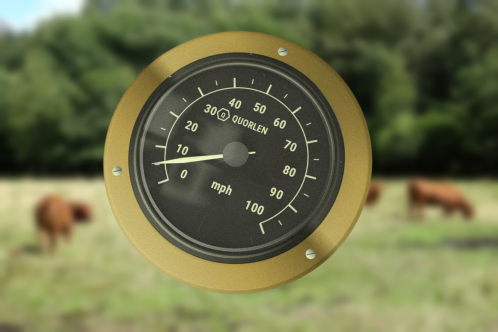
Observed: value=5 unit=mph
